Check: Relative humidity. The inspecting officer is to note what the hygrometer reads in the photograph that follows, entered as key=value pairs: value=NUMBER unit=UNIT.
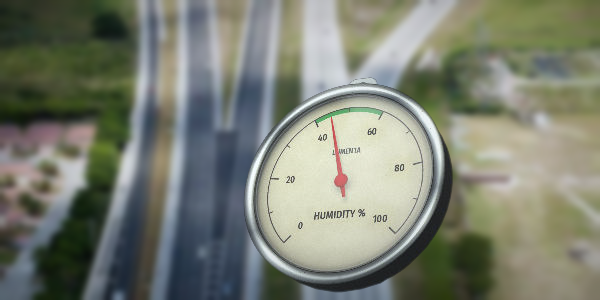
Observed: value=45 unit=%
